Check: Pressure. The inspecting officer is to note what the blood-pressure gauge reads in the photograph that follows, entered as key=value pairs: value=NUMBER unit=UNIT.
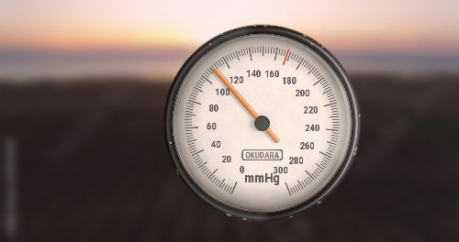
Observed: value=110 unit=mmHg
